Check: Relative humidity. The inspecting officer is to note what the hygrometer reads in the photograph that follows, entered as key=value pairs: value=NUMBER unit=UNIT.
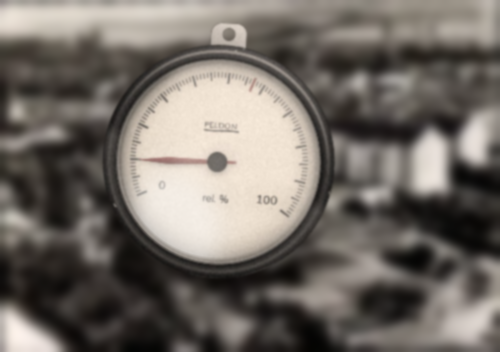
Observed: value=10 unit=%
